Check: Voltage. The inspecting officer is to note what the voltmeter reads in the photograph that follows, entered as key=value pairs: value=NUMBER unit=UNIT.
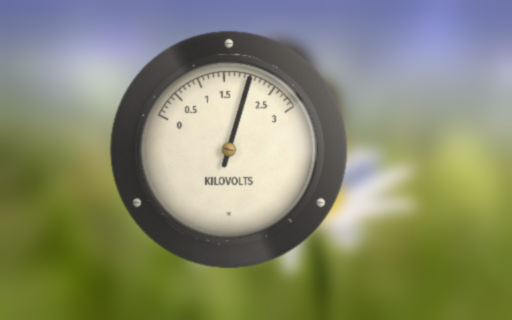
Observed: value=2 unit=kV
